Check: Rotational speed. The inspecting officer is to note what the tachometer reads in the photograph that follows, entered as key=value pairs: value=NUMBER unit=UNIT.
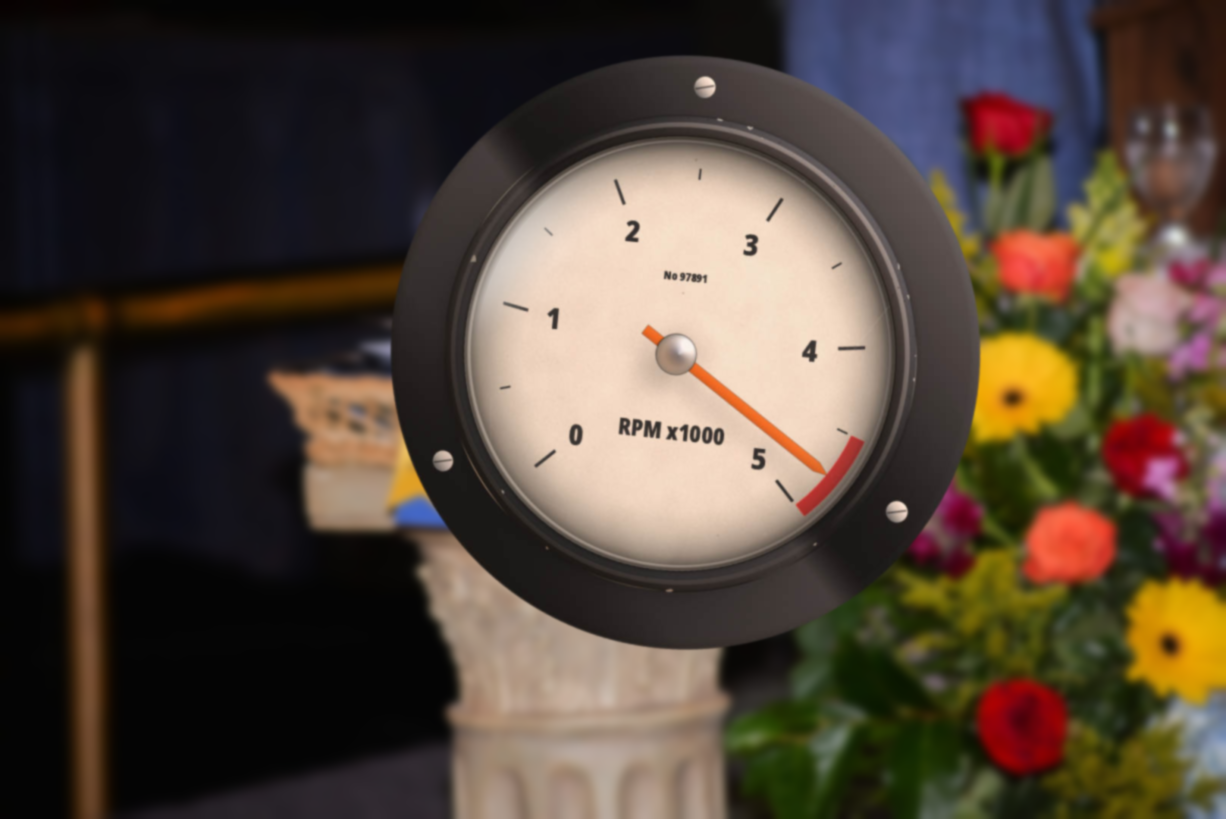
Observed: value=4750 unit=rpm
